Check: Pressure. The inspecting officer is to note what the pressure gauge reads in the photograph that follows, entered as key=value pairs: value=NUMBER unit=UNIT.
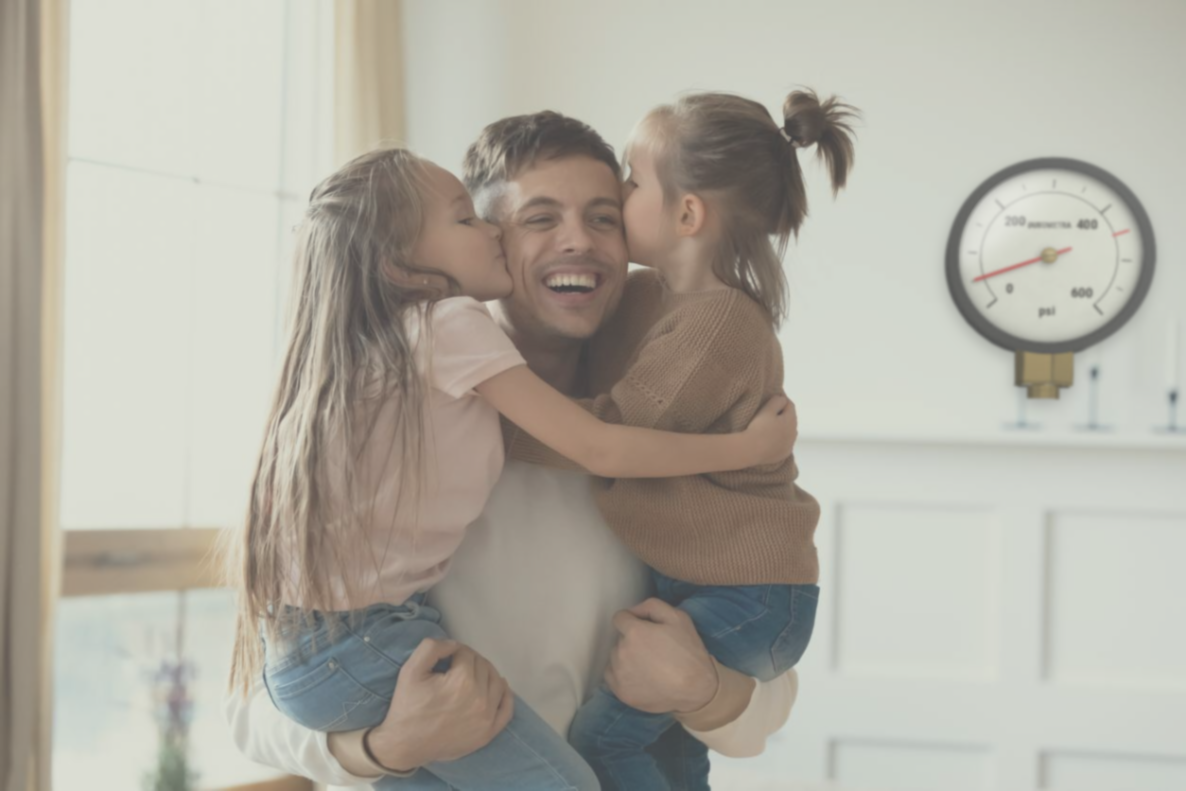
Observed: value=50 unit=psi
